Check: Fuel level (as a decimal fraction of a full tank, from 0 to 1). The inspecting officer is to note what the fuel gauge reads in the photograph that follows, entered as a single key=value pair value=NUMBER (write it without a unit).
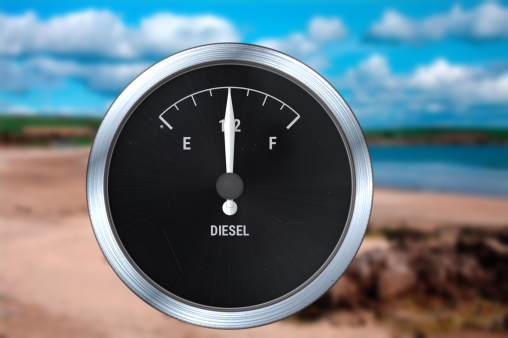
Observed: value=0.5
